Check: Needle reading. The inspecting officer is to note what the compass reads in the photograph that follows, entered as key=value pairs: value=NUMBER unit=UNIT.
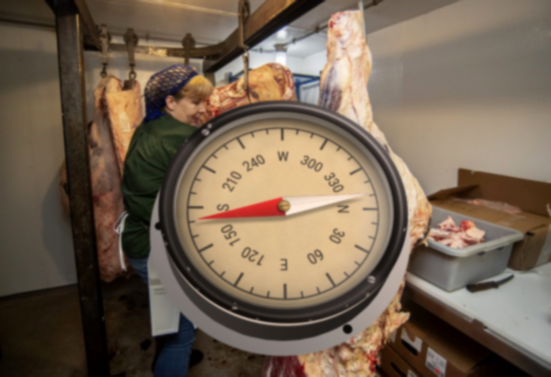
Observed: value=170 unit=°
